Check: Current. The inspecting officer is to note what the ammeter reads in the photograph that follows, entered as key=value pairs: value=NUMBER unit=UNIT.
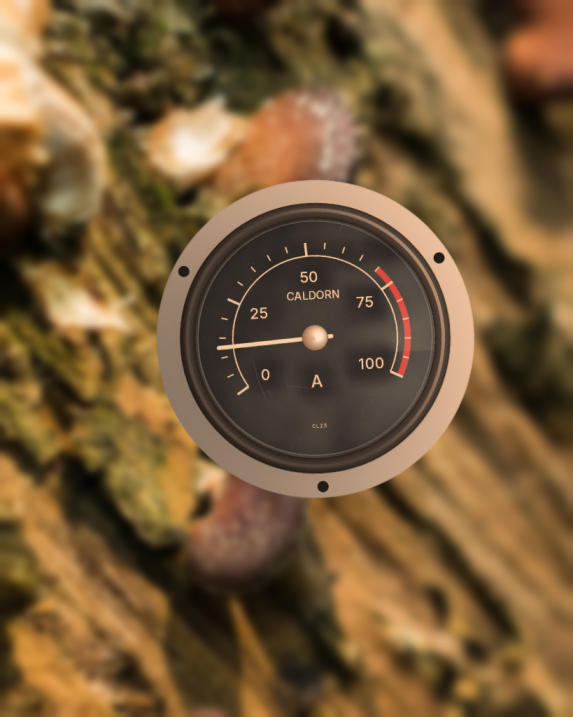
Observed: value=12.5 unit=A
